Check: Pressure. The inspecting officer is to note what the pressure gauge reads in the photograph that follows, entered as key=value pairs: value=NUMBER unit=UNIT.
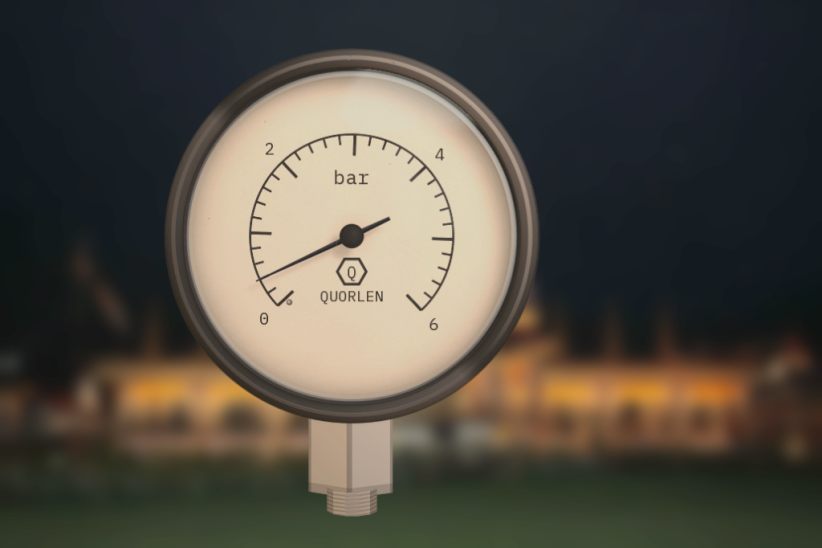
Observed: value=0.4 unit=bar
